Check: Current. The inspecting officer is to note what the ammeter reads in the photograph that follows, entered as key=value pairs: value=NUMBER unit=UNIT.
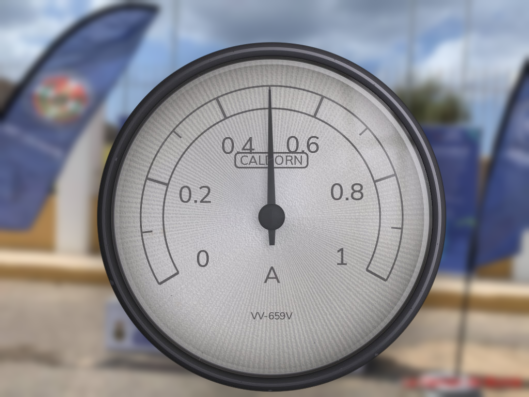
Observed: value=0.5 unit=A
